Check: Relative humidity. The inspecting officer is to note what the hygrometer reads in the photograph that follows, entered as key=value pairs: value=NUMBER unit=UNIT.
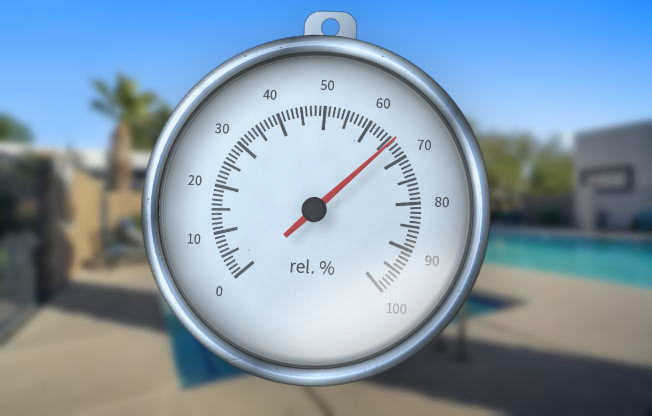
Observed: value=66 unit=%
